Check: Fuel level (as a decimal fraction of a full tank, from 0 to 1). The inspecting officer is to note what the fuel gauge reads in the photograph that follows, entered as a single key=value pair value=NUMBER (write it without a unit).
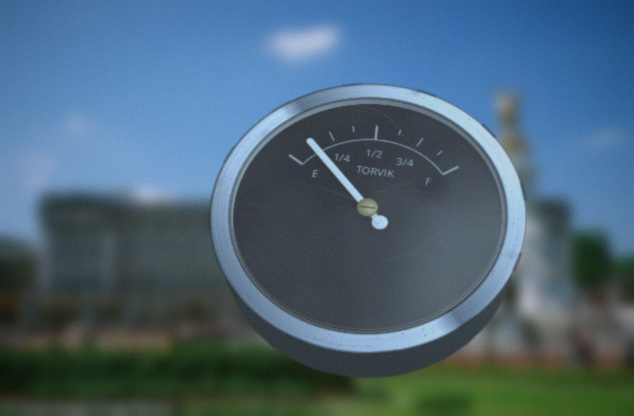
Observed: value=0.125
